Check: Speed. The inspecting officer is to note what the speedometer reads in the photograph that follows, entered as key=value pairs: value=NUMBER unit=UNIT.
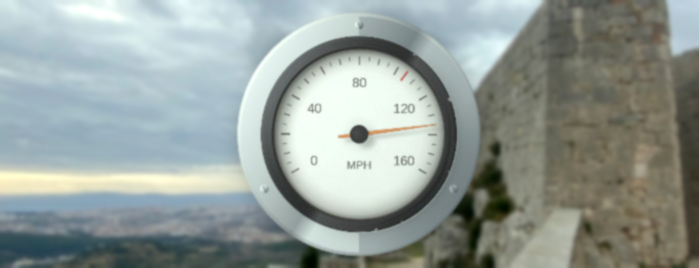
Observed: value=135 unit=mph
